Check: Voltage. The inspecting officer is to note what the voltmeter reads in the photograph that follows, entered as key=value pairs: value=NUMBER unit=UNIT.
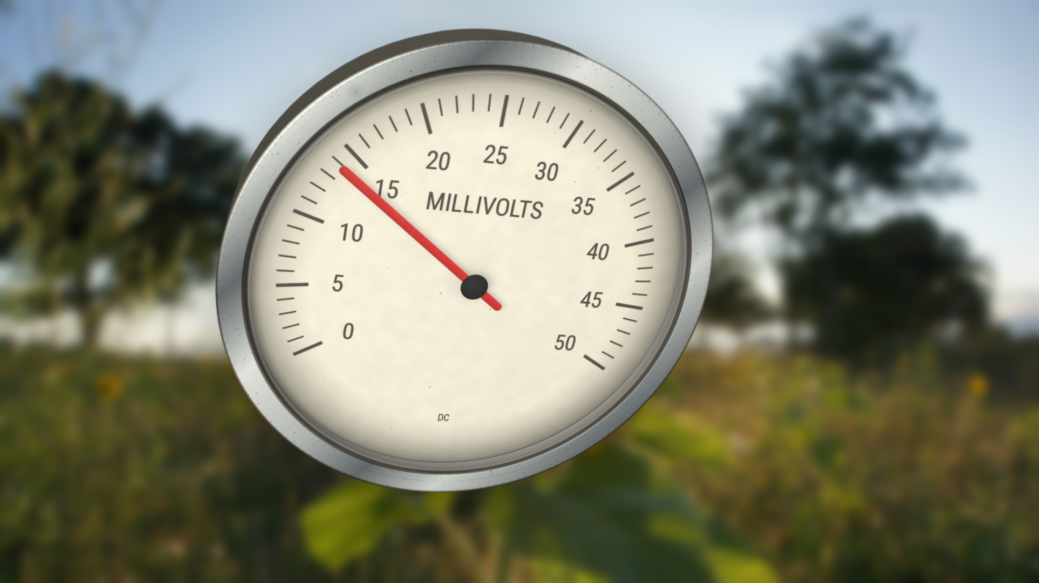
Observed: value=14 unit=mV
